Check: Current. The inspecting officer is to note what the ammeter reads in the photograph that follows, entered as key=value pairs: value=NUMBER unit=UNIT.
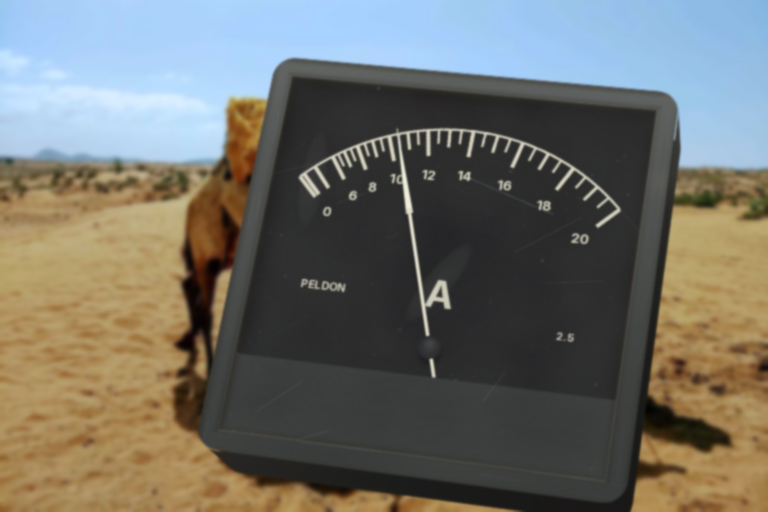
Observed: value=10.5 unit=A
